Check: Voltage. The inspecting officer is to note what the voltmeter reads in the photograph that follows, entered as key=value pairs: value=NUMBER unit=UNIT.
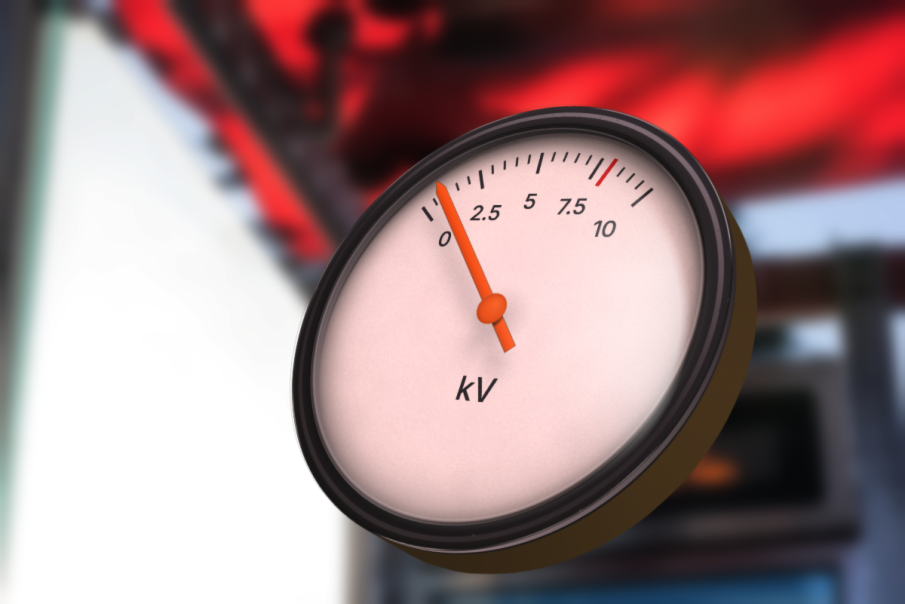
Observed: value=1 unit=kV
